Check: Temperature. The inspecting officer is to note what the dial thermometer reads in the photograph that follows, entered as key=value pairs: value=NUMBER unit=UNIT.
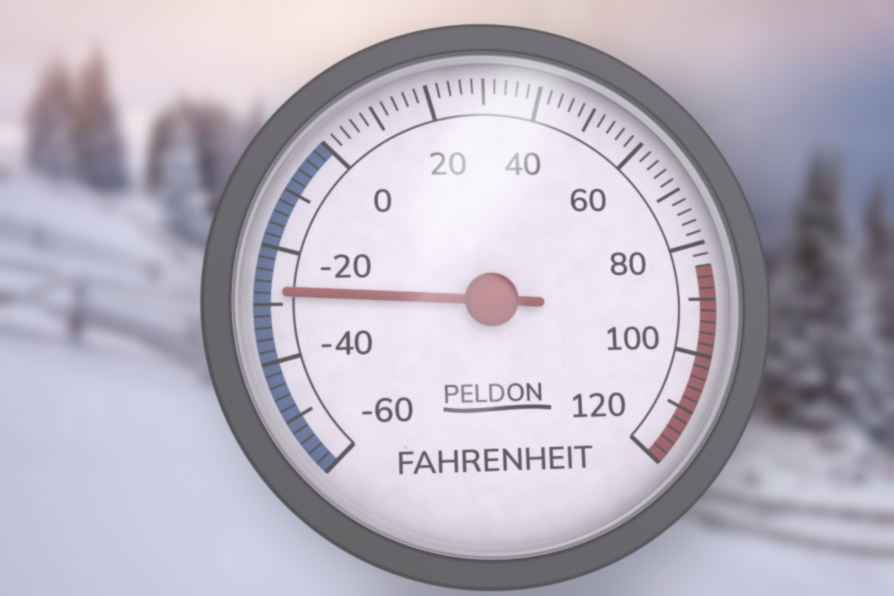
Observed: value=-28 unit=°F
